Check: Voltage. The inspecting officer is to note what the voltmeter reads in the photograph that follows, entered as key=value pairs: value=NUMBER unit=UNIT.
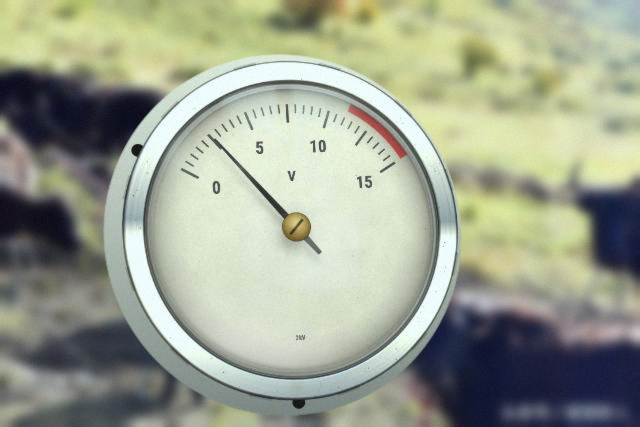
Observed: value=2.5 unit=V
